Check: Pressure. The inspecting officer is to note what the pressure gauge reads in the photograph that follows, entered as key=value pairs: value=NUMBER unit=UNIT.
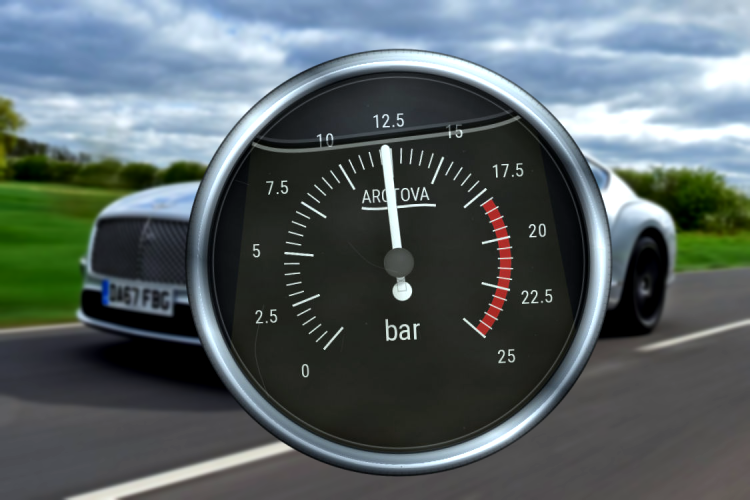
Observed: value=12.25 unit=bar
